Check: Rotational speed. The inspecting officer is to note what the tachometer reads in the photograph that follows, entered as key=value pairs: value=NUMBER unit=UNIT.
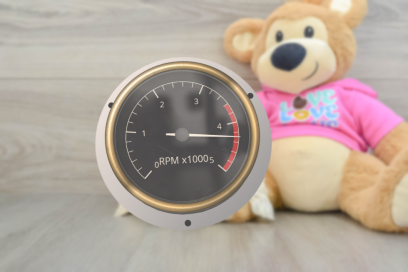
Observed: value=4300 unit=rpm
